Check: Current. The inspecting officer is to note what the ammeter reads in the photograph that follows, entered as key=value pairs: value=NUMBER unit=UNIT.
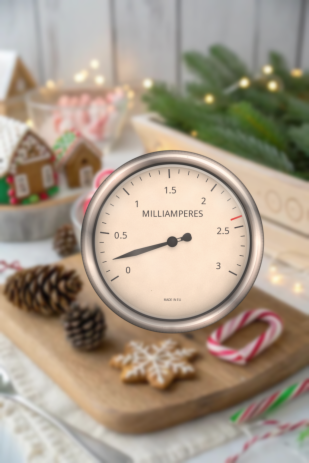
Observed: value=0.2 unit=mA
